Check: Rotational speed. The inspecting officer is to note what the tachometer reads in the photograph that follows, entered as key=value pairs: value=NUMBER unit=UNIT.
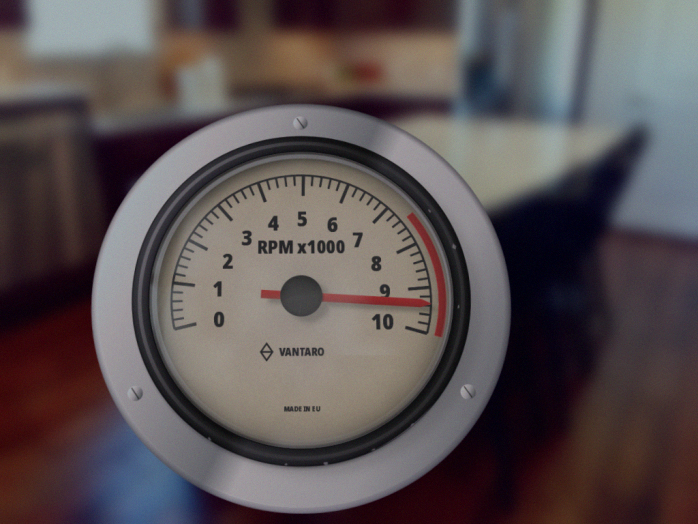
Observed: value=9400 unit=rpm
